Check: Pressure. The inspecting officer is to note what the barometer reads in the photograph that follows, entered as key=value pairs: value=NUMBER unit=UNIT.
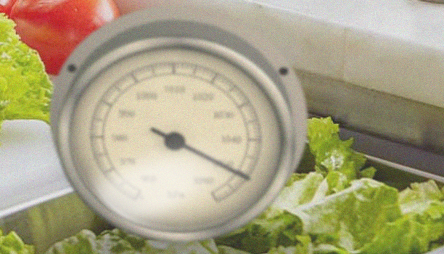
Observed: value=1050 unit=hPa
